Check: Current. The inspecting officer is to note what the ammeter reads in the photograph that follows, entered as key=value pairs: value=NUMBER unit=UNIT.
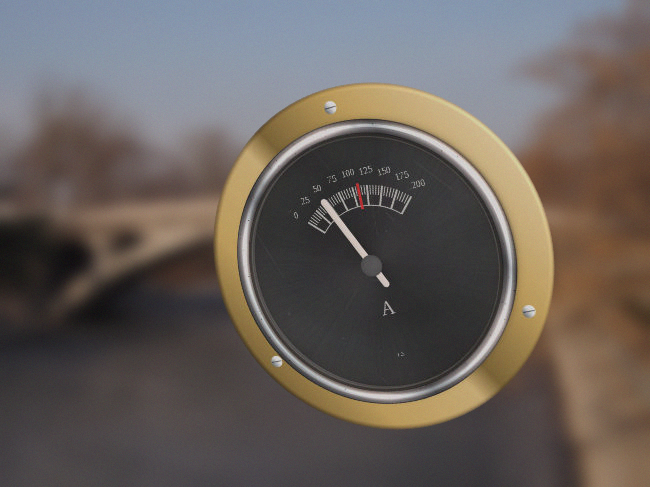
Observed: value=50 unit=A
